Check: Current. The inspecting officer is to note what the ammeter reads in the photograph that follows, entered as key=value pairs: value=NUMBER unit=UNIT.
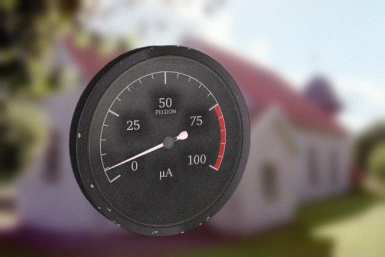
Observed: value=5 unit=µA
